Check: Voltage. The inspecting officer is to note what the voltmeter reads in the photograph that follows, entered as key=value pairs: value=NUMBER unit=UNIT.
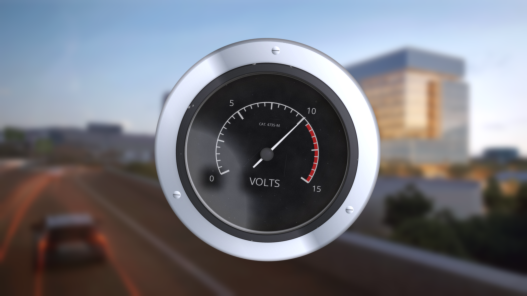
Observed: value=10 unit=V
